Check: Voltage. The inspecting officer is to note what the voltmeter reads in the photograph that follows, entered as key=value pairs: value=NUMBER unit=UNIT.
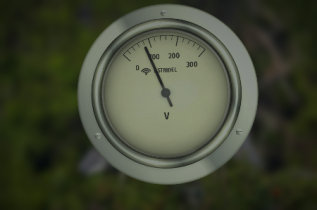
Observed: value=80 unit=V
